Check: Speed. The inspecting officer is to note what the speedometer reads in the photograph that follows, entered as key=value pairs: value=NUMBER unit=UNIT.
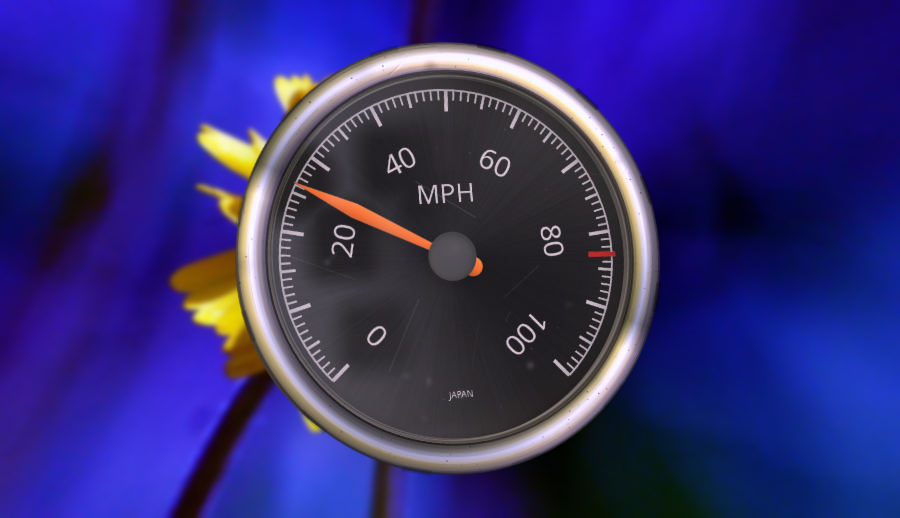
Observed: value=26 unit=mph
